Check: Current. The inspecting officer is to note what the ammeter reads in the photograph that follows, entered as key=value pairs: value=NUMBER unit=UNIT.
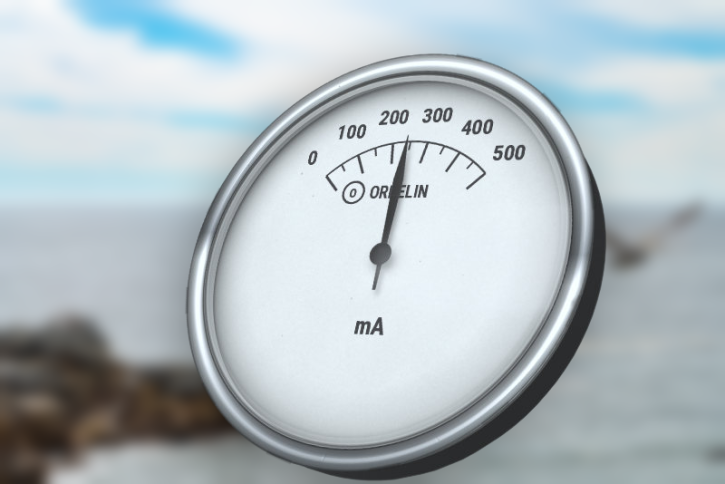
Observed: value=250 unit=mA
